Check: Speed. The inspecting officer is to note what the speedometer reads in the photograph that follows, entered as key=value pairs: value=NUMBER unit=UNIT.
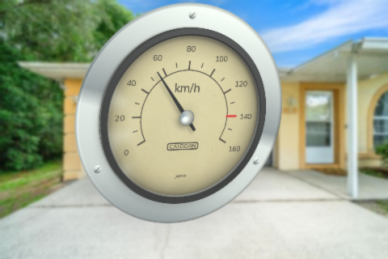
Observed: value=55 unit=km/h
